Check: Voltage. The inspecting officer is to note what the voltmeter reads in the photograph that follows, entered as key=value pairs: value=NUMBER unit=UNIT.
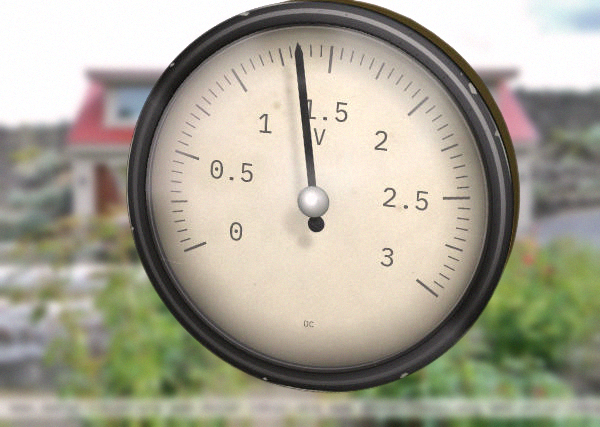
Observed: value=1.35 unit=V
